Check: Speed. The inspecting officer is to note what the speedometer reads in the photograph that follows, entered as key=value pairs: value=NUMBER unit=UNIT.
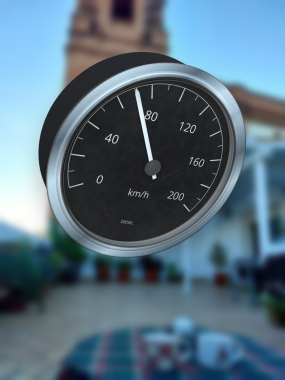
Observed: value=70 unit=km/h
